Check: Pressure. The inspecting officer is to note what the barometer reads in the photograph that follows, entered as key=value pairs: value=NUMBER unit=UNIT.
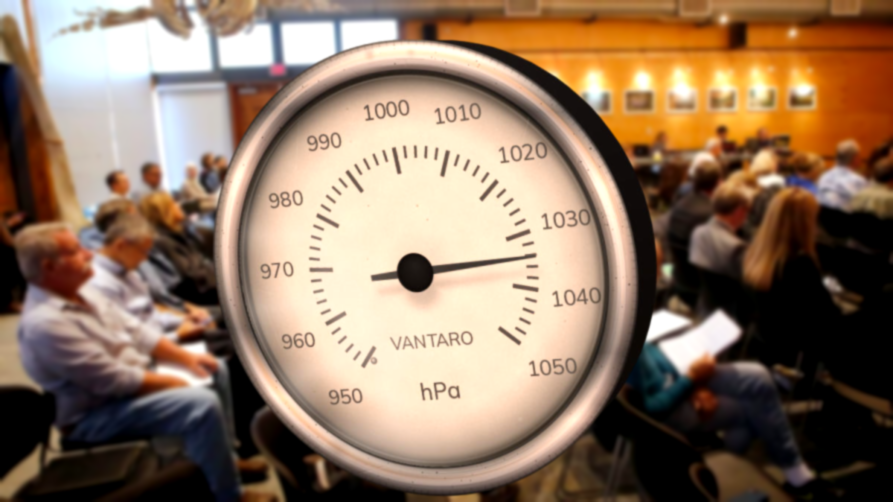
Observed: value=1034 unit=hPa
